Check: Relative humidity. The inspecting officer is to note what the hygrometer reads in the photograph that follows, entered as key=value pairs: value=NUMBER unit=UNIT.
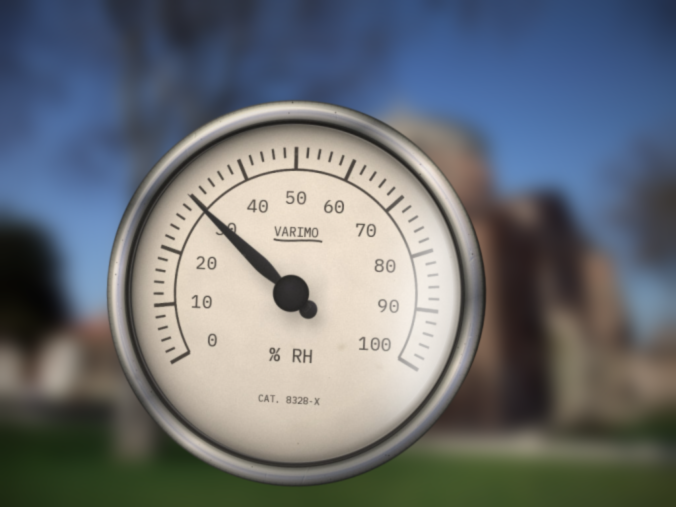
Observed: value=30 unit=%
